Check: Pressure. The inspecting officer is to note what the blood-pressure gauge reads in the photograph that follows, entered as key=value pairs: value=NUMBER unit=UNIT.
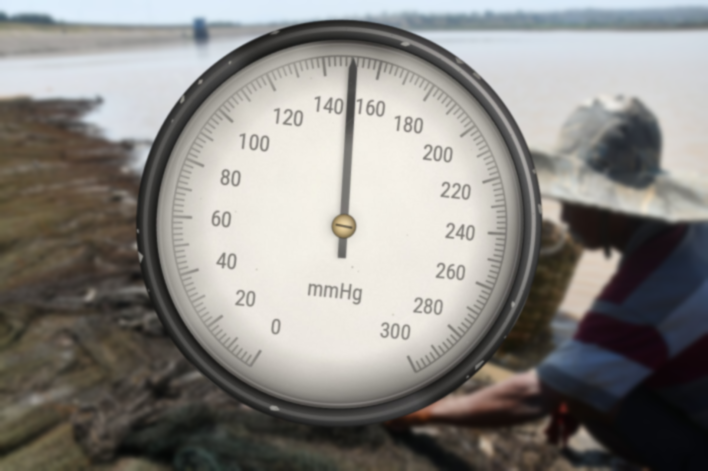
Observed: value=150 unit=mmHg
